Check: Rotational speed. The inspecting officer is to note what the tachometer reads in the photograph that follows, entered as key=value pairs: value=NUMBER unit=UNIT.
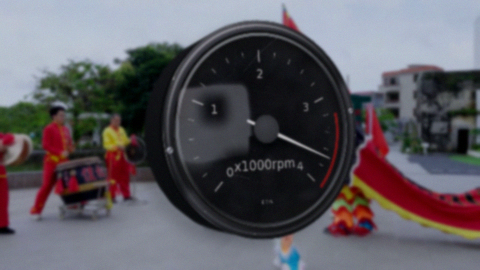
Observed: value=3700 unit=rpm
